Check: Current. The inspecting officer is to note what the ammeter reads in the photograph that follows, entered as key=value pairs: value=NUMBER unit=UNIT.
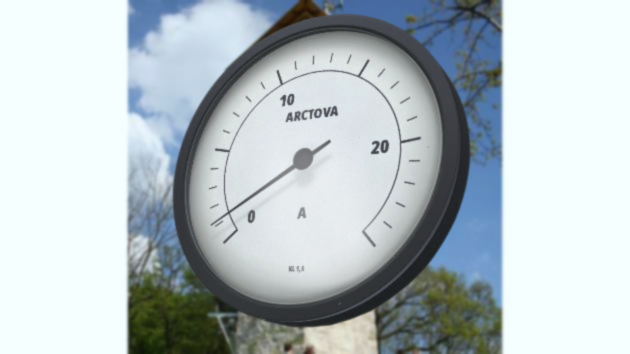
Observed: value=1 unit=A
